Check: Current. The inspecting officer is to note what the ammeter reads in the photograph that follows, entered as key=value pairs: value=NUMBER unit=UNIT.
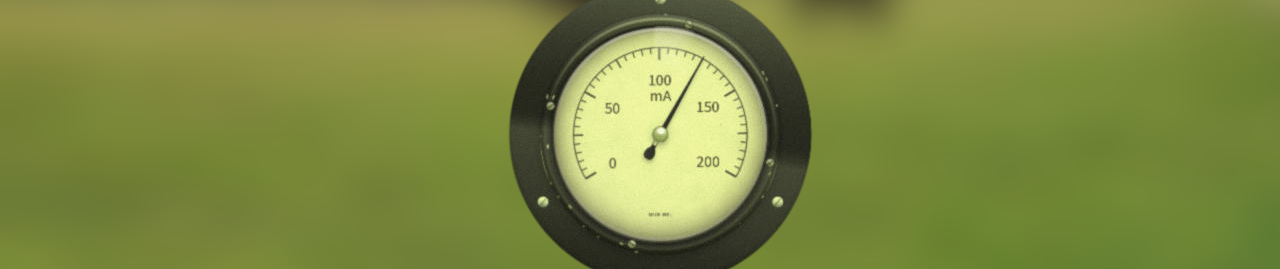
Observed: value=125 unit=mA
